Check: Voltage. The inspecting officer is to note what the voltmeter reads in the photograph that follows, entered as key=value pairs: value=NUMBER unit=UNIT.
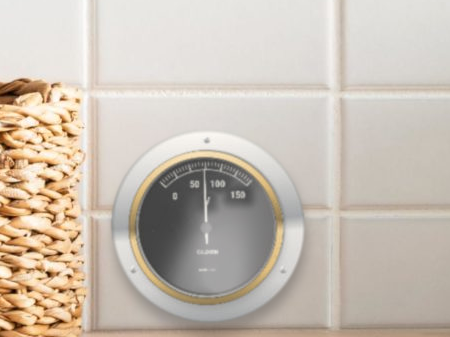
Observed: value=75 unit=V
